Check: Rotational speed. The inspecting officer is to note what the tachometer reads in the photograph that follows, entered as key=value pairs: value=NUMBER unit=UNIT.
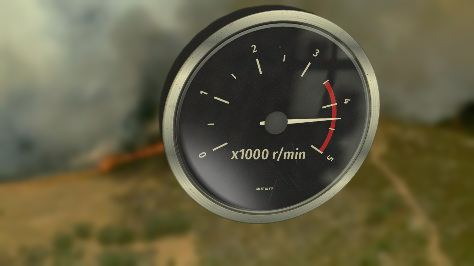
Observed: value=4250 unit=rpm
